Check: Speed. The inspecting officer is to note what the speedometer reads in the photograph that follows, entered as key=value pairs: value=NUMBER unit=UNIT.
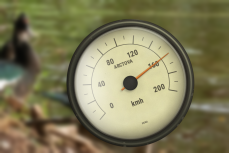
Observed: value=160 unit=km/h
